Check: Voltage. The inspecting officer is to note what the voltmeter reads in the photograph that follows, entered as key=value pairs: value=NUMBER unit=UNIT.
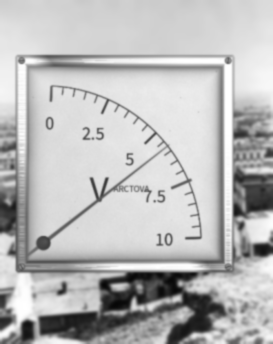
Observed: value=5.75 unit=V
